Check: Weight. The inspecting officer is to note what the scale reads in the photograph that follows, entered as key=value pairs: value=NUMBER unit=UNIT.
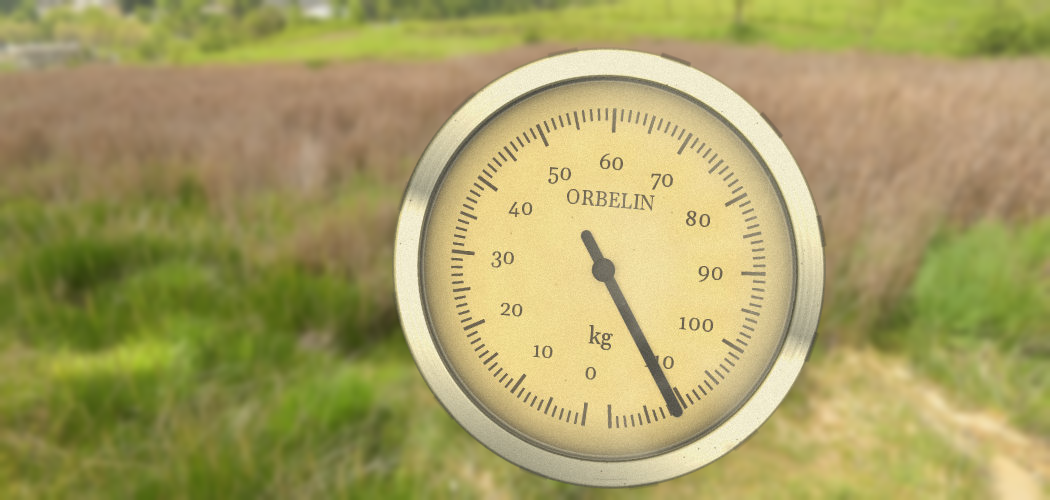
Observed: value=111 unit=kg
